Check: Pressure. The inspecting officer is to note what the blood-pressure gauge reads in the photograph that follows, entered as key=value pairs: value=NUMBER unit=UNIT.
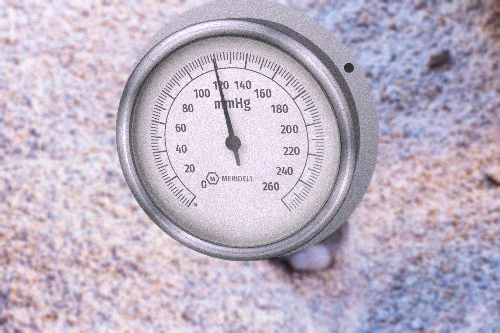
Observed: value=120 unit=mmHg
